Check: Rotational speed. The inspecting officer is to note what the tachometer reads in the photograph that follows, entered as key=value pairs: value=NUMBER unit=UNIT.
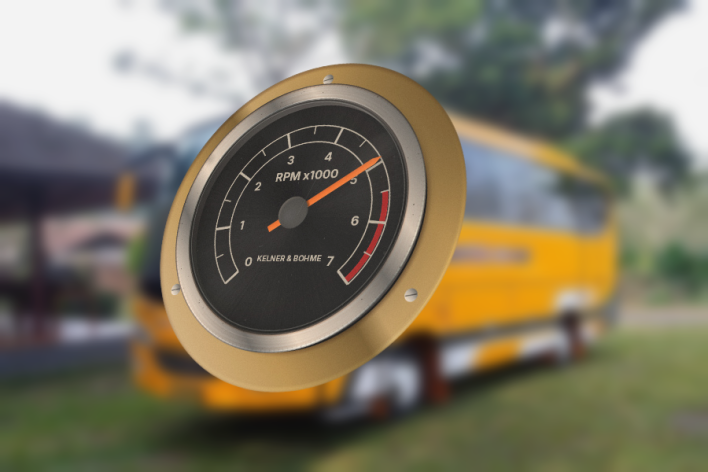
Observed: value=5000 unit=rpm
